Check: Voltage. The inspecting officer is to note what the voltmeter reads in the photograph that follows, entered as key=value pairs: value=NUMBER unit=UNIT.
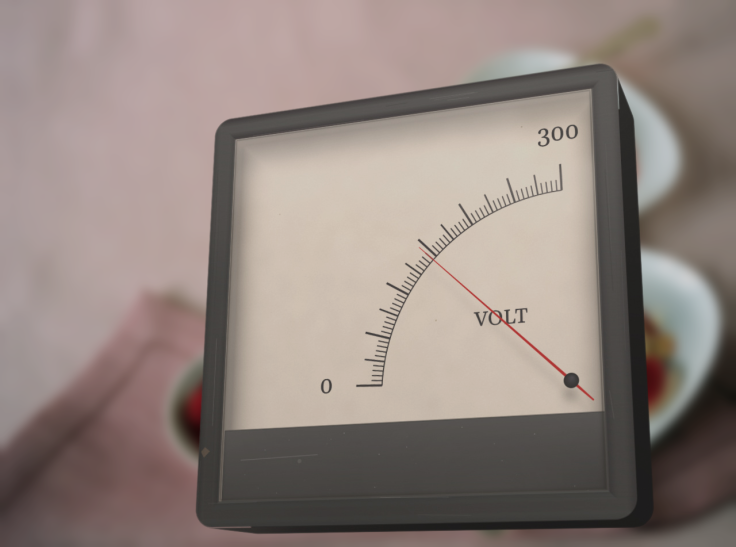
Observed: value=145 unit=V
